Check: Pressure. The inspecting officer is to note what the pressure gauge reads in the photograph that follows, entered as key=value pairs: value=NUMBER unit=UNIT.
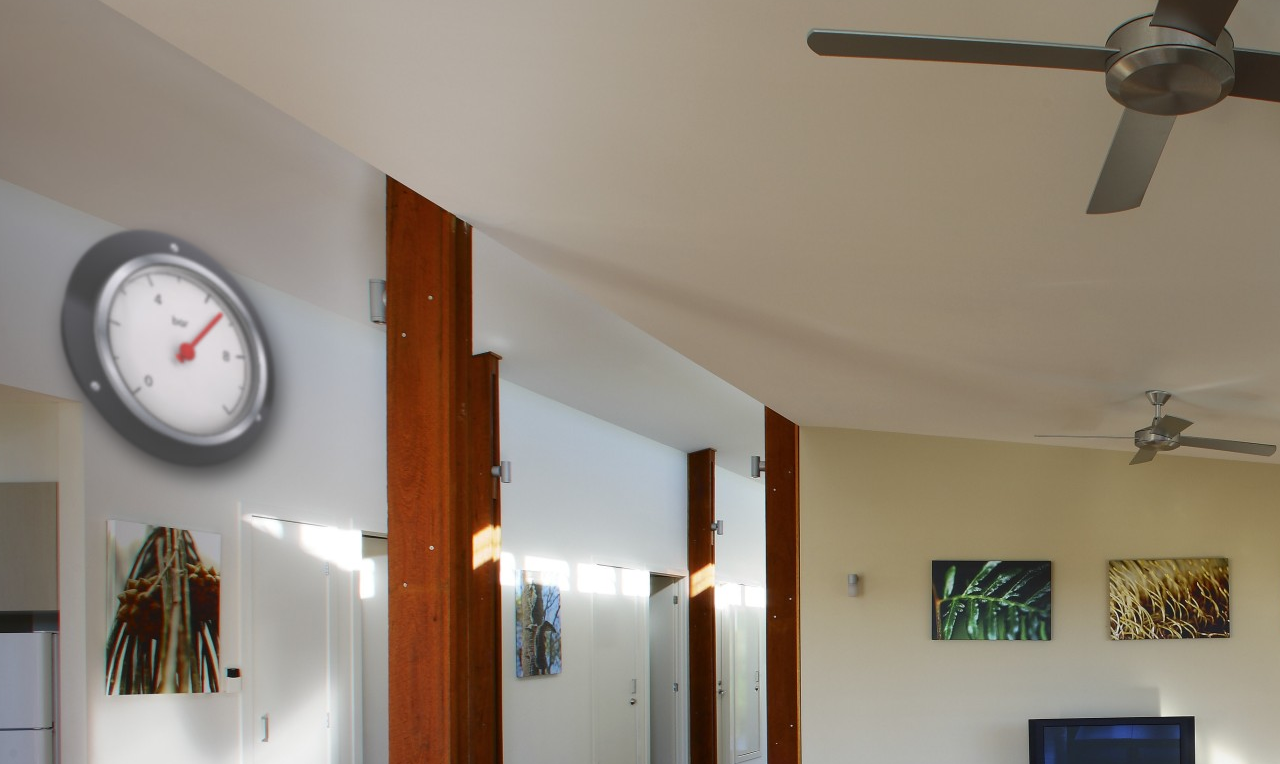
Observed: value=6.5 unit=bar
